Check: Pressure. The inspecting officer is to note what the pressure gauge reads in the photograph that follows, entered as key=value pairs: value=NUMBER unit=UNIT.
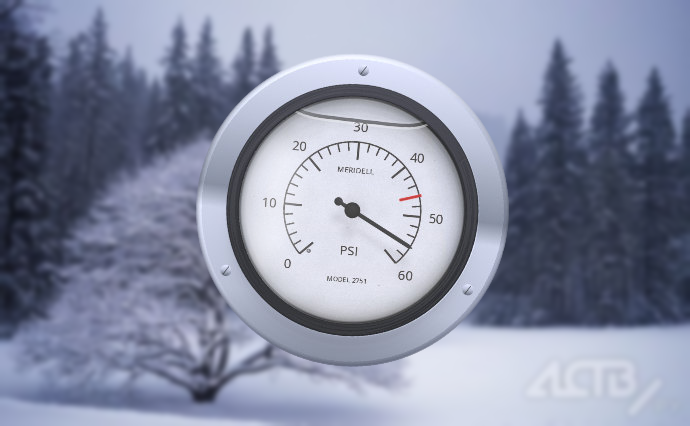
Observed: value=56 unit=psi
